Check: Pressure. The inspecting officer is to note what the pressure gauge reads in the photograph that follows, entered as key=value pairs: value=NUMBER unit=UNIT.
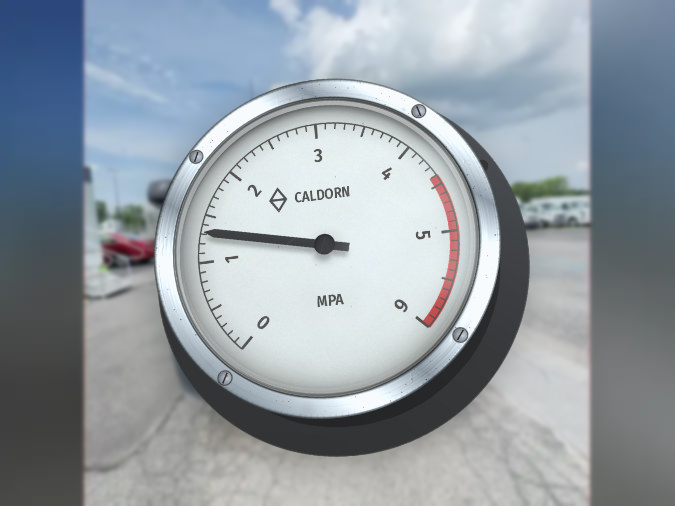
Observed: value=1.3 unit=MPa
